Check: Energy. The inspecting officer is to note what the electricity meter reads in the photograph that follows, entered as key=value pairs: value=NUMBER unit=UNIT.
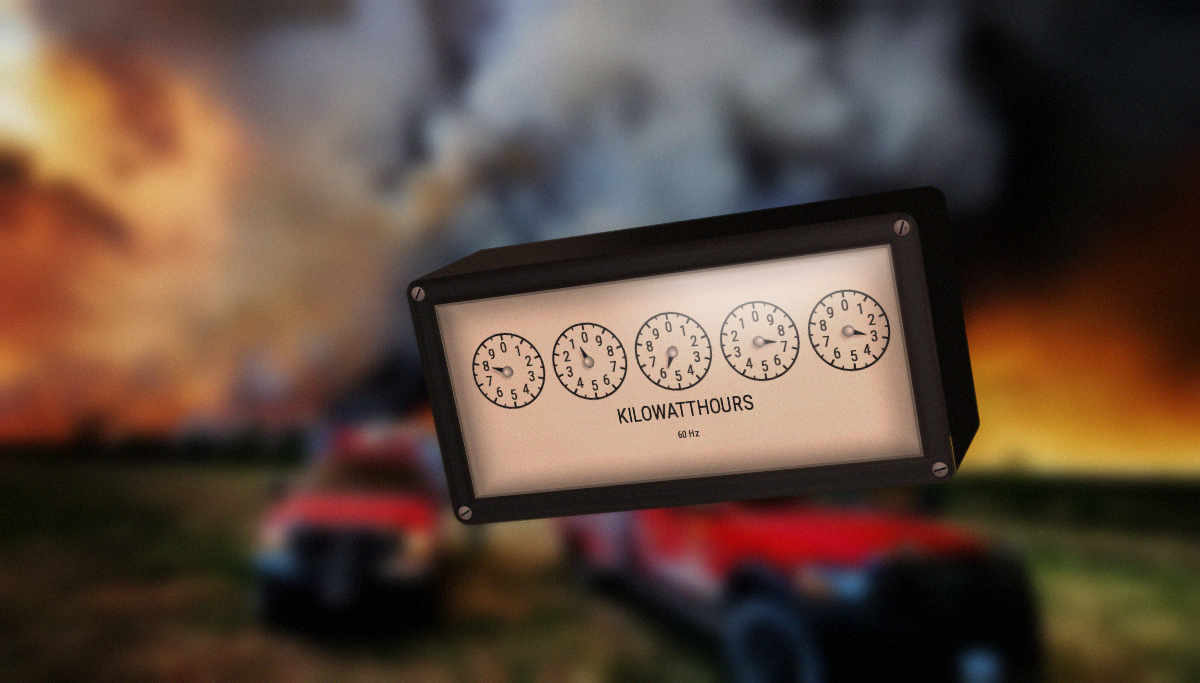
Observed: value=80573 unit=kWh
